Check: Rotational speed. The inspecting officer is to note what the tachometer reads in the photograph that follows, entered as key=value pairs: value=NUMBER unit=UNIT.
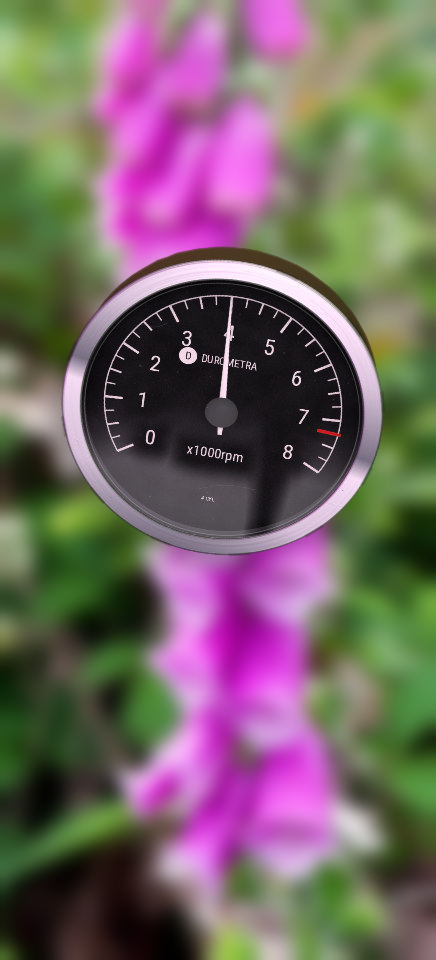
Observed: value=4000 unit=rpm
